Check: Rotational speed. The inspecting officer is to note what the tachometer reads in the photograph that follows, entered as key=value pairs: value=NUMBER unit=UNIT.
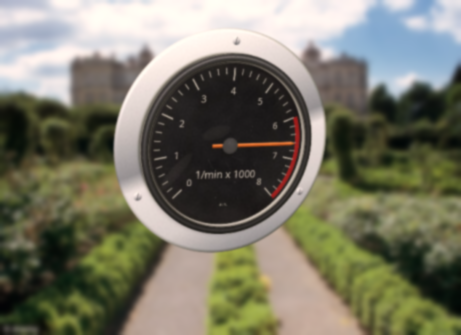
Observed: value=6600 unit=rpm
